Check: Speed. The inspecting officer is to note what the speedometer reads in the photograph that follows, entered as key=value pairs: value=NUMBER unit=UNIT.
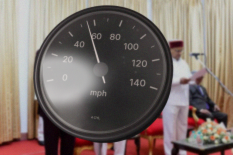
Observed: value=55 unit=mph
